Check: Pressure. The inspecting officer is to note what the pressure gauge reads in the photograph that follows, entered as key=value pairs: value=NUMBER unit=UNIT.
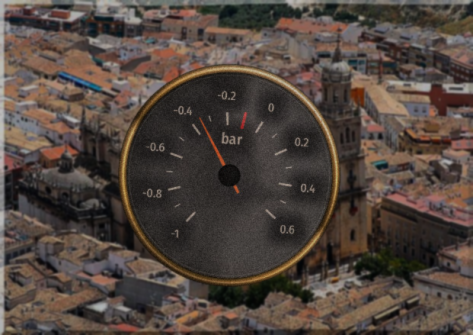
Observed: value=-0.35 unit=bar
